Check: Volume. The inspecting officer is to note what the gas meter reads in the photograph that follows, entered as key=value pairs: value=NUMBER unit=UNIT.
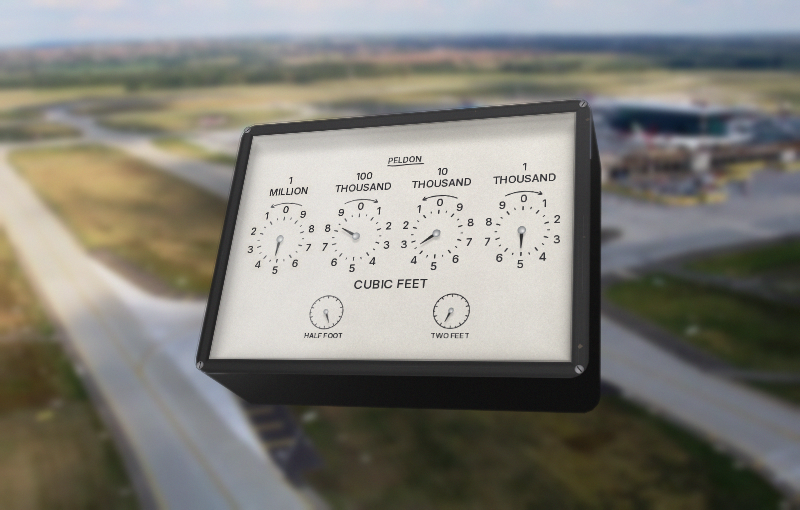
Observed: value=483500 unit=ft³
